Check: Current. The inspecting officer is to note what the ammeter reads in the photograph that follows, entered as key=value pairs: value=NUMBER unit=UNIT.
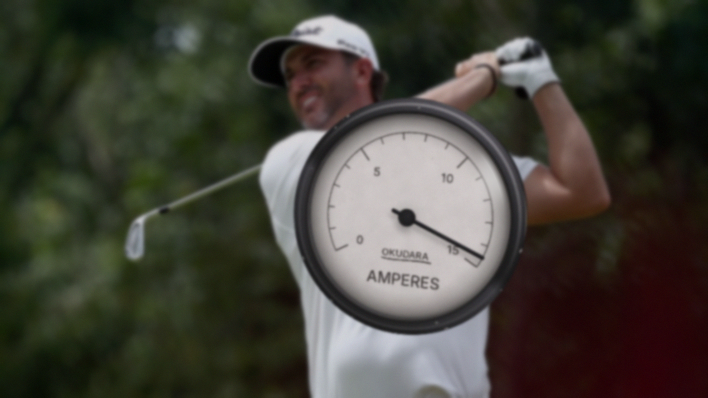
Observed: value=14.5 unit=A
